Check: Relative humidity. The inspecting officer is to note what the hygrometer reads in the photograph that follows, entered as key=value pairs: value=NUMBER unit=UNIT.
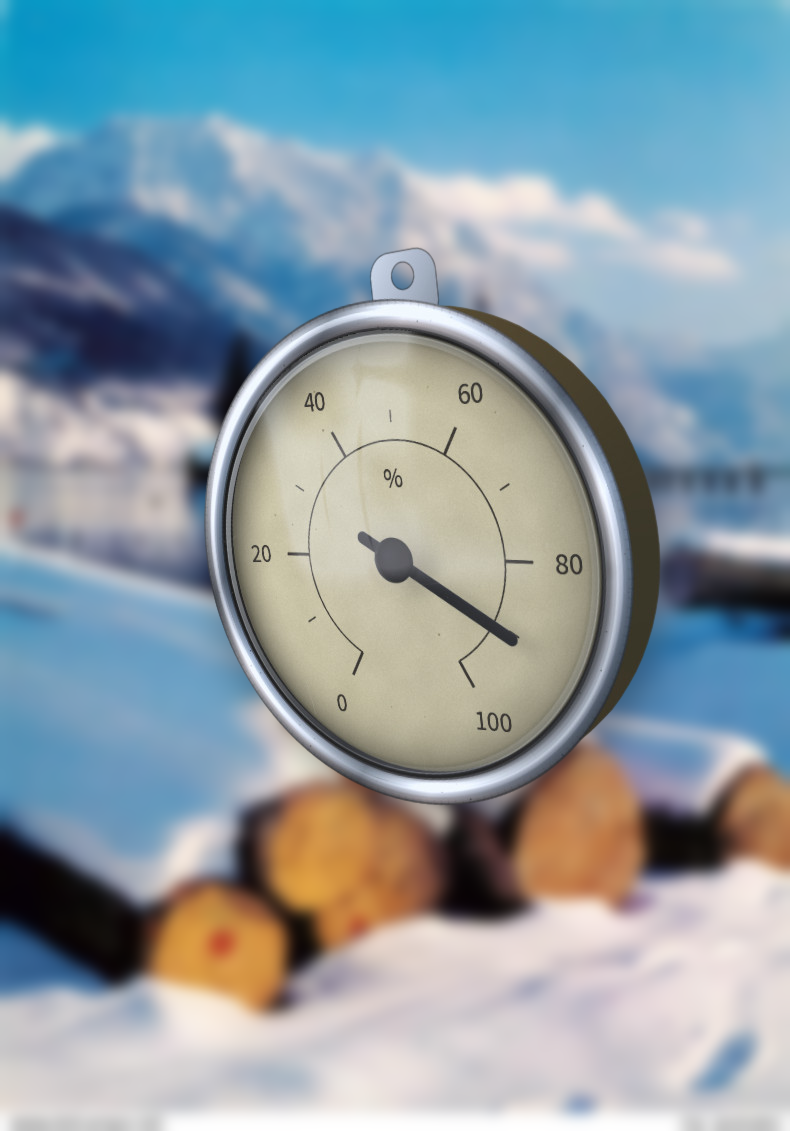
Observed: value=90 unit=%
